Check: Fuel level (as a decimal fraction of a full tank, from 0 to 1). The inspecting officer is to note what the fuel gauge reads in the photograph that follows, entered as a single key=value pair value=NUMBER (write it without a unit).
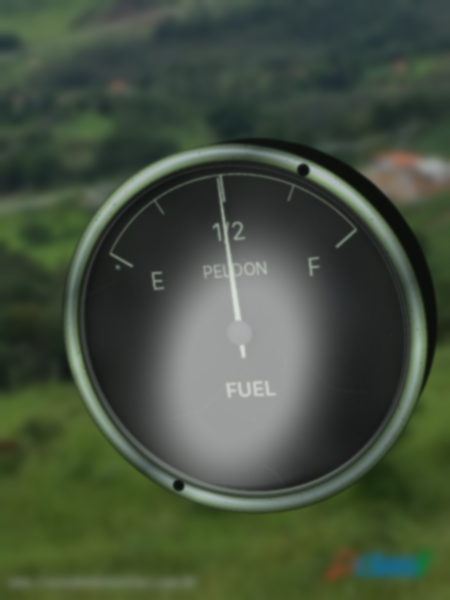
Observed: value=0.5
